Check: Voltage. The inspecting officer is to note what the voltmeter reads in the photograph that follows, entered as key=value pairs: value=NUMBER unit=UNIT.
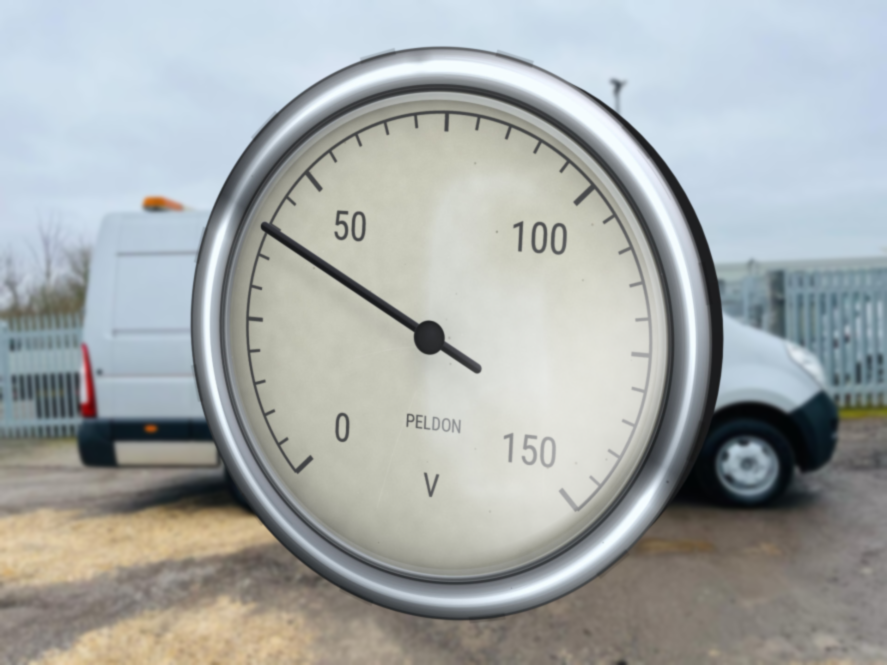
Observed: value=40 unit=V
